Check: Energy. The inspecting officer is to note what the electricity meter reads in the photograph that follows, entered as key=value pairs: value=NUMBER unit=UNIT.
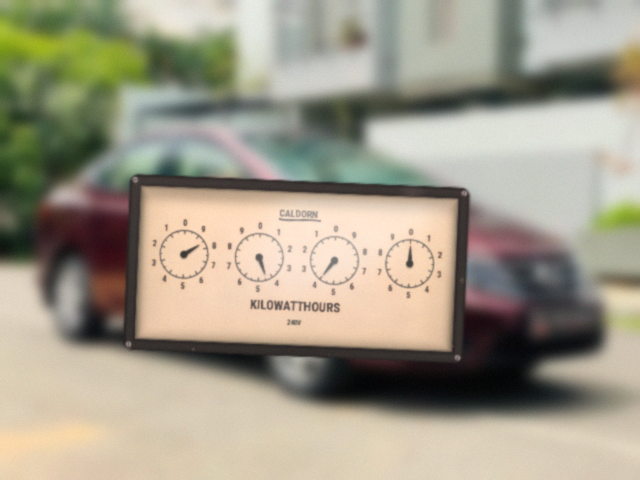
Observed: value=8440 unit=kWh
